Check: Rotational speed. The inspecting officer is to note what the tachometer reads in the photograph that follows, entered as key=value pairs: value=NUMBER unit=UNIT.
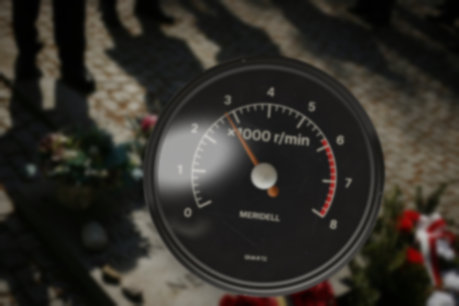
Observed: value=2800 unit=rpm
